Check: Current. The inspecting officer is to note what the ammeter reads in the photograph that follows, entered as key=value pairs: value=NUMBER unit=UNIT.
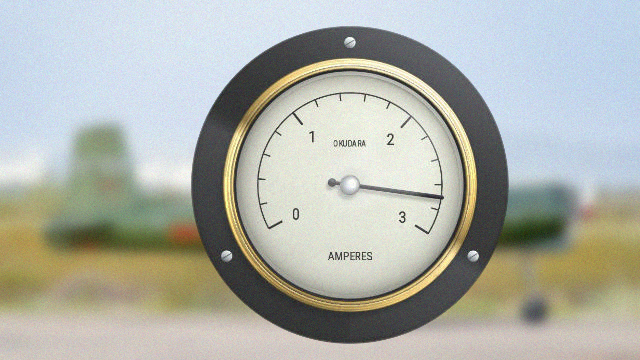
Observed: value=2.7 unit=A
